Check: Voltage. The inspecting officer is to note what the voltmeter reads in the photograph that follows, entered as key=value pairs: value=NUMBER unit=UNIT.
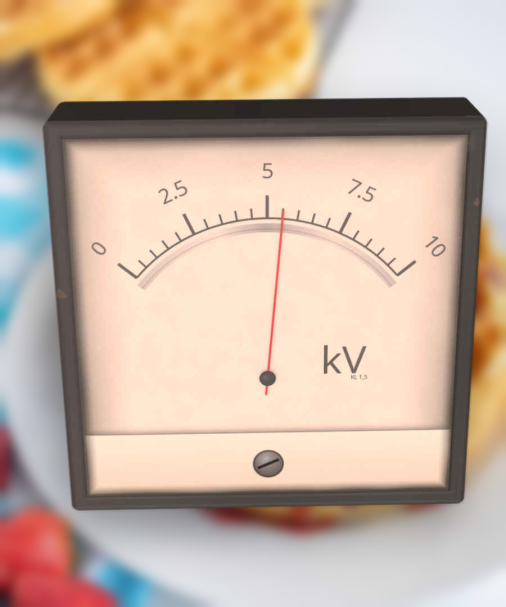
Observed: value=5.5 unit=kV
